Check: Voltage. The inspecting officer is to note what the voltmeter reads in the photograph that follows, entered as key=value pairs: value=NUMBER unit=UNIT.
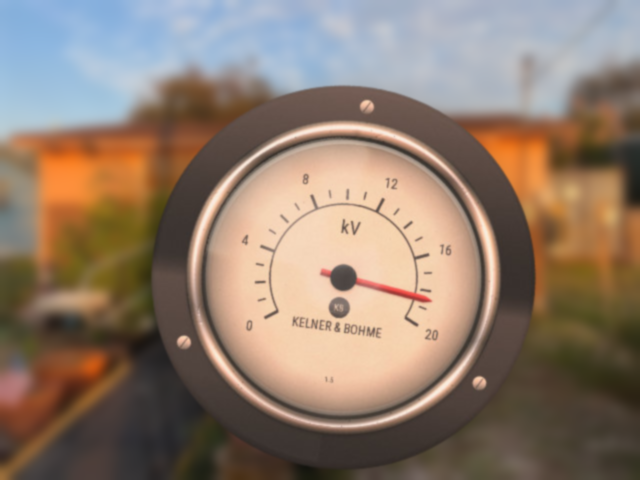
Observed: value=18.5 unit=kV
